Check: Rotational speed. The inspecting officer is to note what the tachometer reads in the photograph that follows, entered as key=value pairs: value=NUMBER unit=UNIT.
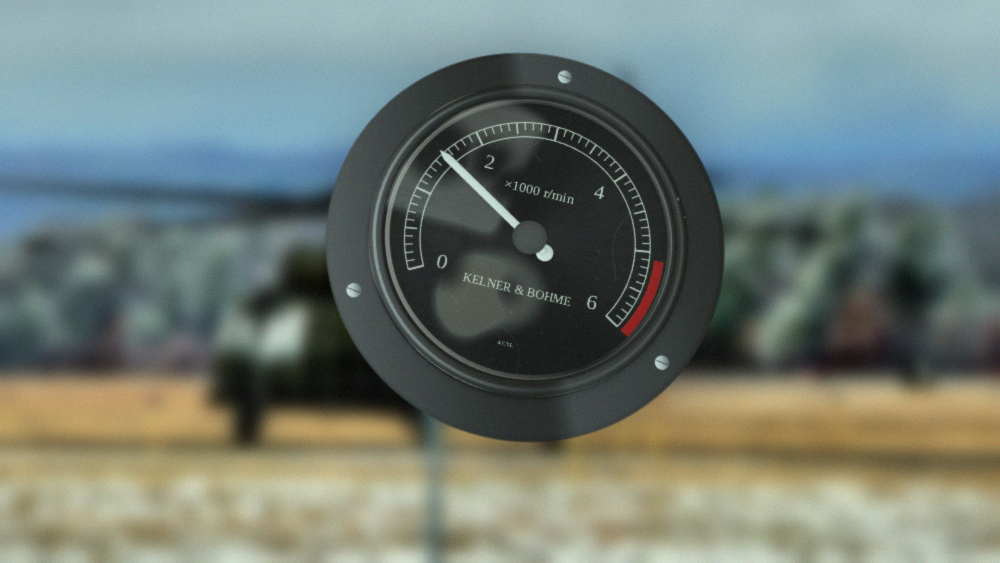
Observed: value=1500 unit=rpm
